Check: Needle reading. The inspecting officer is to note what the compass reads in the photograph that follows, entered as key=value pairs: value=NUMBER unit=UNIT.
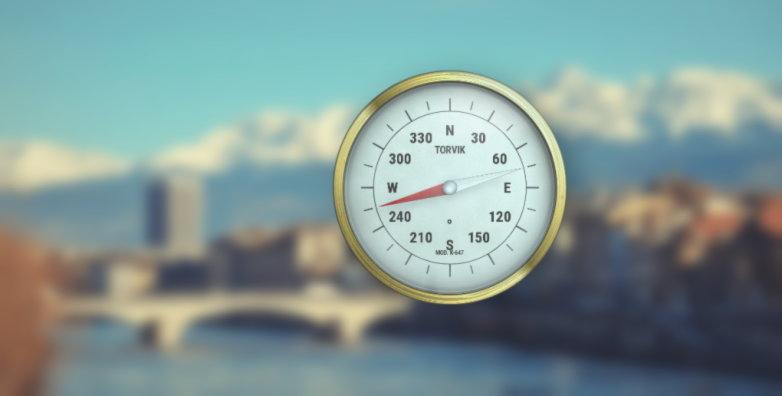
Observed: value=255 unit=°
